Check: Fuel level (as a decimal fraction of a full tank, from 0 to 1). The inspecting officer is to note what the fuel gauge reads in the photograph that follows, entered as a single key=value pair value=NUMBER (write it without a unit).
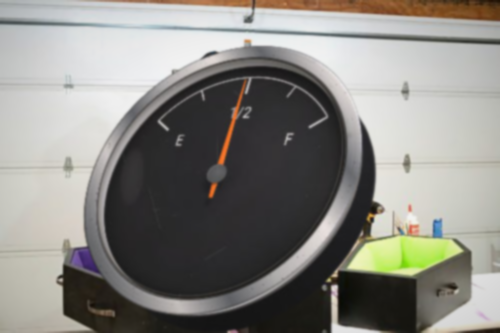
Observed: value=0.5
